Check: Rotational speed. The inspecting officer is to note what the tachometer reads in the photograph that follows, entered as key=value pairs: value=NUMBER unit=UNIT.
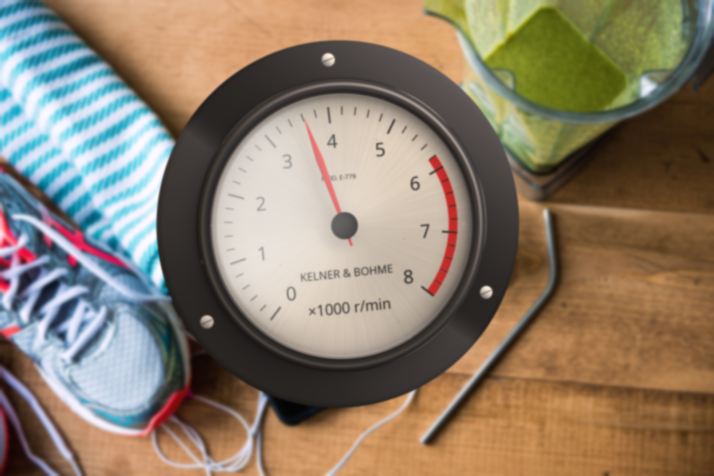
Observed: value=3600 unit=rpm
